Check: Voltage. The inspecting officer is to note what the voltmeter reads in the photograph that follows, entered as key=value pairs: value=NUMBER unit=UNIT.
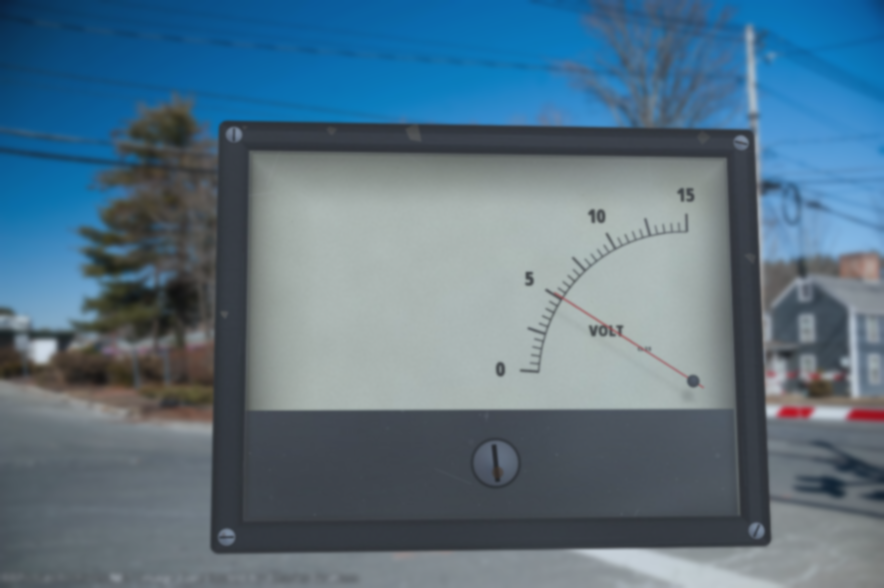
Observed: value=5 unit=V
